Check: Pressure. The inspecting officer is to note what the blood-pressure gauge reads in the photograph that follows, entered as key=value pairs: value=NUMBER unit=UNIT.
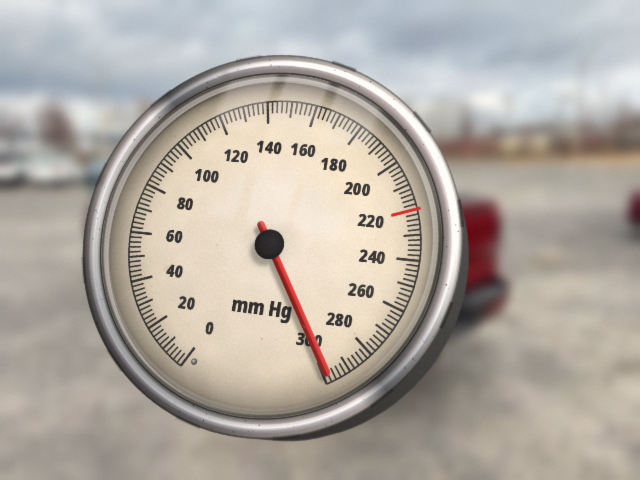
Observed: value=298 unit=mmHg
